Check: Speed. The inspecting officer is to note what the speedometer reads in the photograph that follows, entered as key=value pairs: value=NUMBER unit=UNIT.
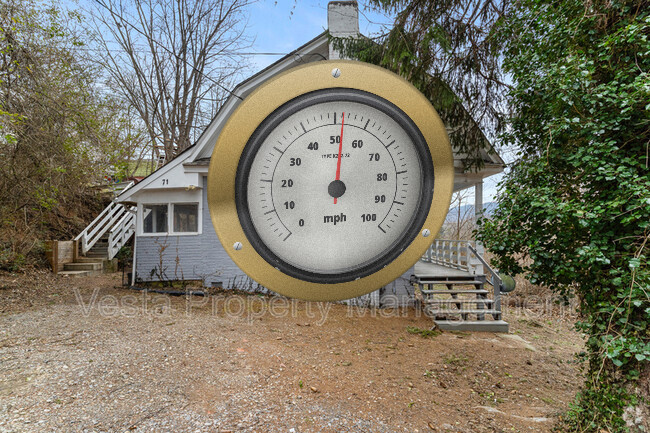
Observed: value=52 unit=mph
